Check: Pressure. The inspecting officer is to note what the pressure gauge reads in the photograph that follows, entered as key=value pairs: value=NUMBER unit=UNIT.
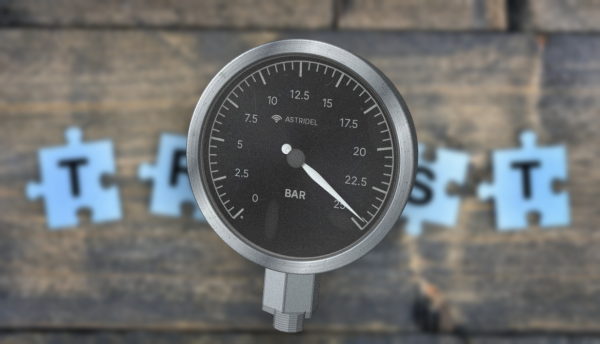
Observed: value=24.5 unit=bar
